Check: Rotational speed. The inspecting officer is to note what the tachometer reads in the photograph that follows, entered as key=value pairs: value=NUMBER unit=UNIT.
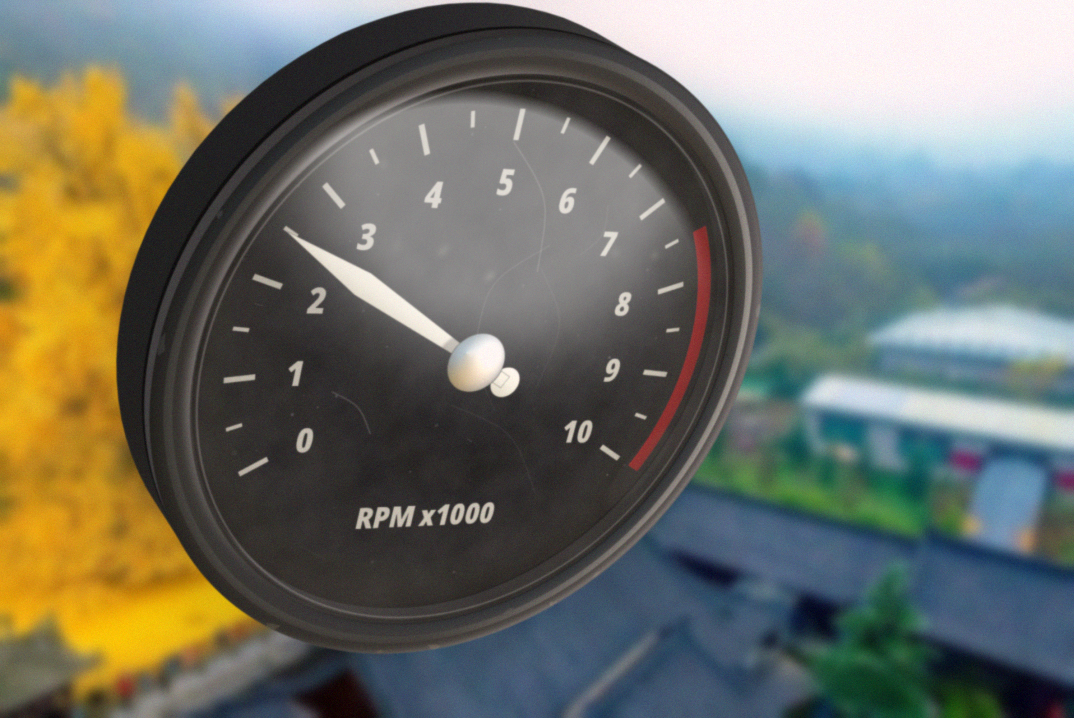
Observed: value=2500 unit=rpm
